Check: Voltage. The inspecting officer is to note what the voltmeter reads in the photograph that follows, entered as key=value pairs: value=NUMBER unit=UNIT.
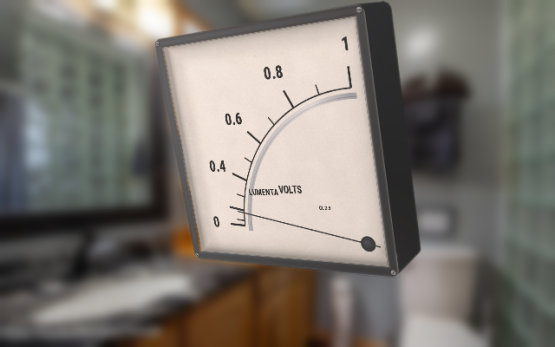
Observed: value=0.2 unit=V
